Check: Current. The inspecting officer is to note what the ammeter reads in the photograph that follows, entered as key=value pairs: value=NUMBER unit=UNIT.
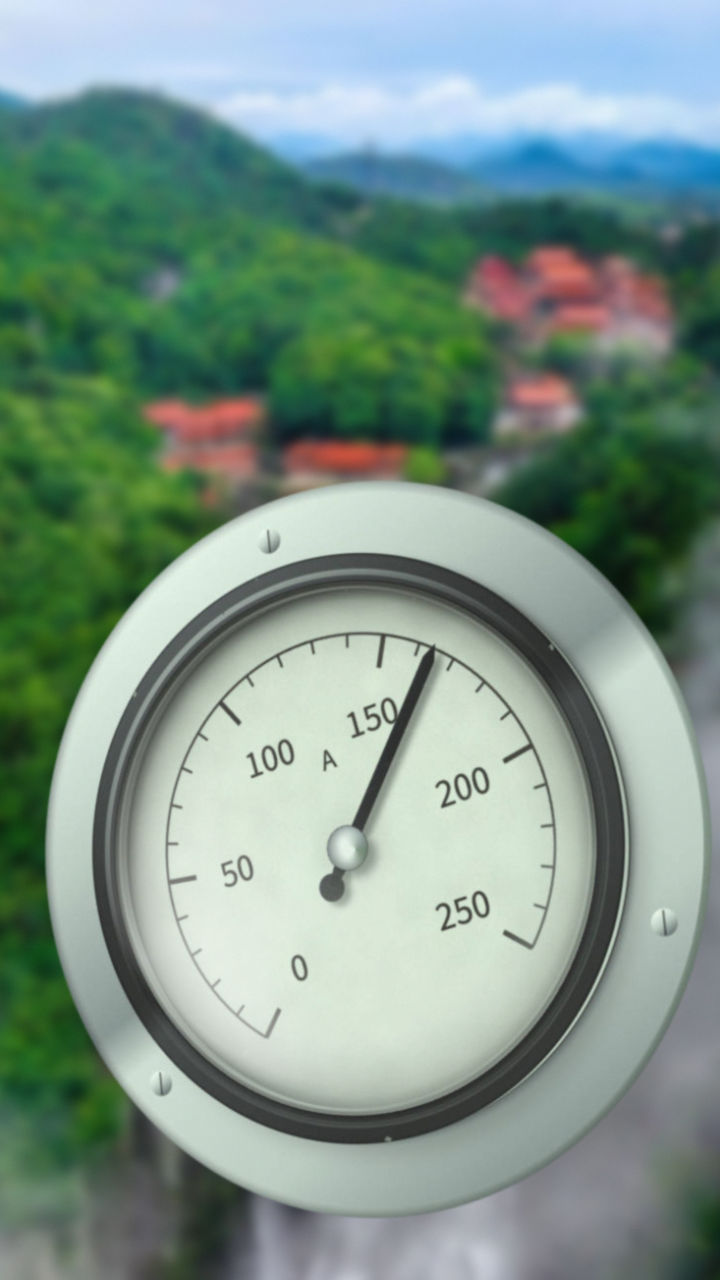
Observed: value=165 unit=A
